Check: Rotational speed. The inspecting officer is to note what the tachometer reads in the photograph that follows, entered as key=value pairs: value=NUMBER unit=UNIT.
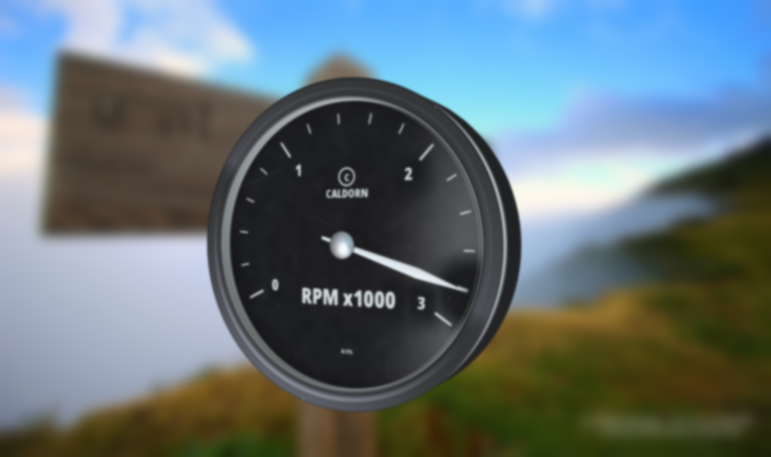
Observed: value=2800 unit=rpm
